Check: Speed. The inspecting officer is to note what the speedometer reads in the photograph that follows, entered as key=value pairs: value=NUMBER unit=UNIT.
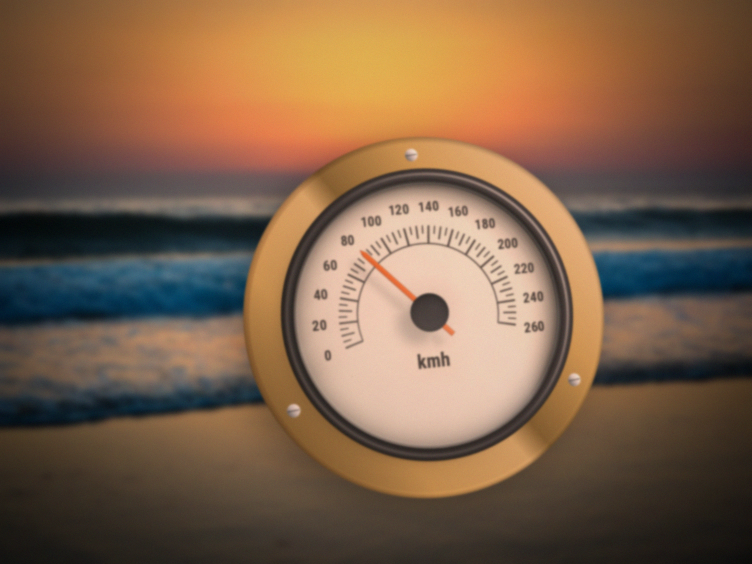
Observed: value=80 unit=km/h
